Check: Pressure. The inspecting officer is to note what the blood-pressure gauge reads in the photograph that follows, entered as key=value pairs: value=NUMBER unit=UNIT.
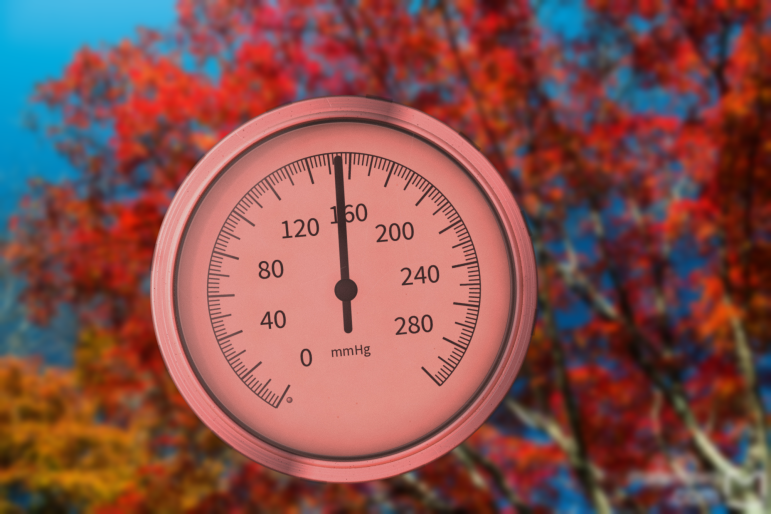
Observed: value=154 unit=mmHg
